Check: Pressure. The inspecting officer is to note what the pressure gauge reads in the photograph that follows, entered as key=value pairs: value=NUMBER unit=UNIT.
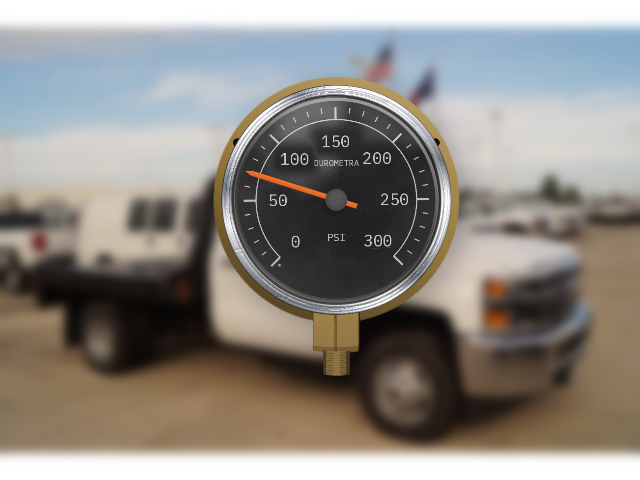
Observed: value=70 unit=psi
